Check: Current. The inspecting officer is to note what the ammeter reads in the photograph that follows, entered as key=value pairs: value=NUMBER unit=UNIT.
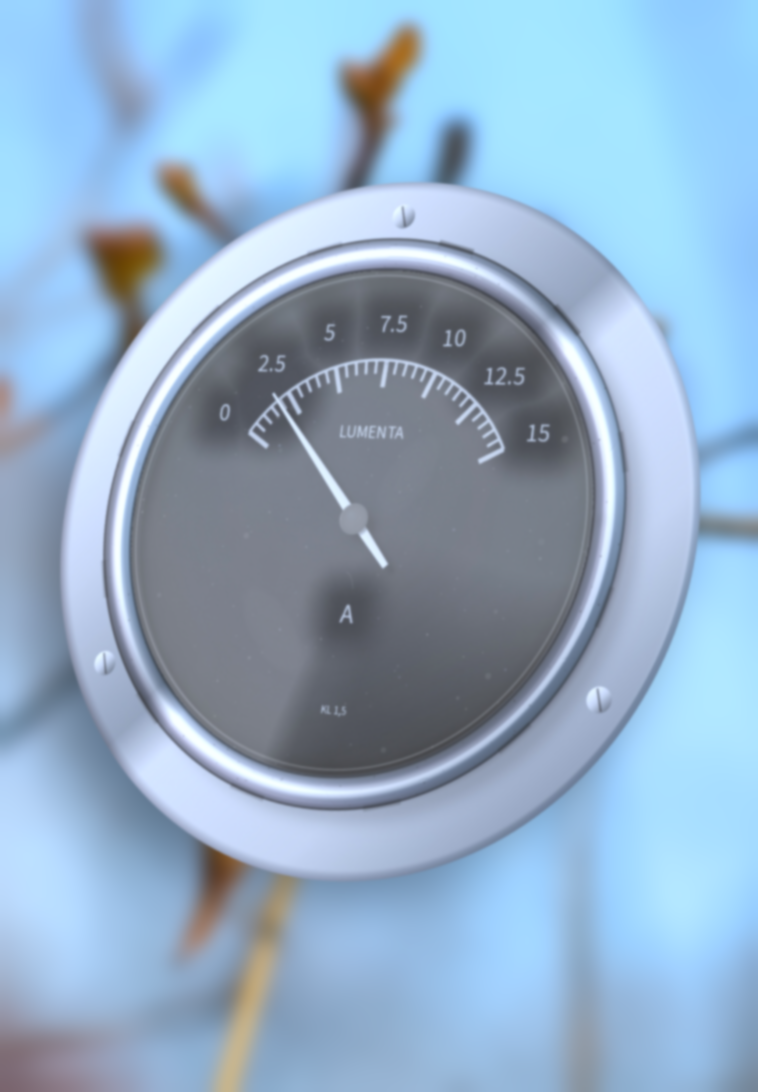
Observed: value=2 unit=A
